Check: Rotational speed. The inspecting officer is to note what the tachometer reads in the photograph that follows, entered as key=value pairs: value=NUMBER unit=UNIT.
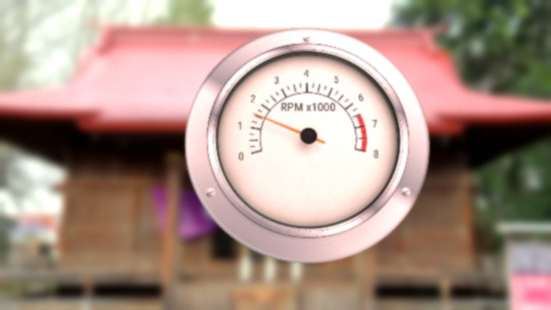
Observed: value=1500 unit=rpm
